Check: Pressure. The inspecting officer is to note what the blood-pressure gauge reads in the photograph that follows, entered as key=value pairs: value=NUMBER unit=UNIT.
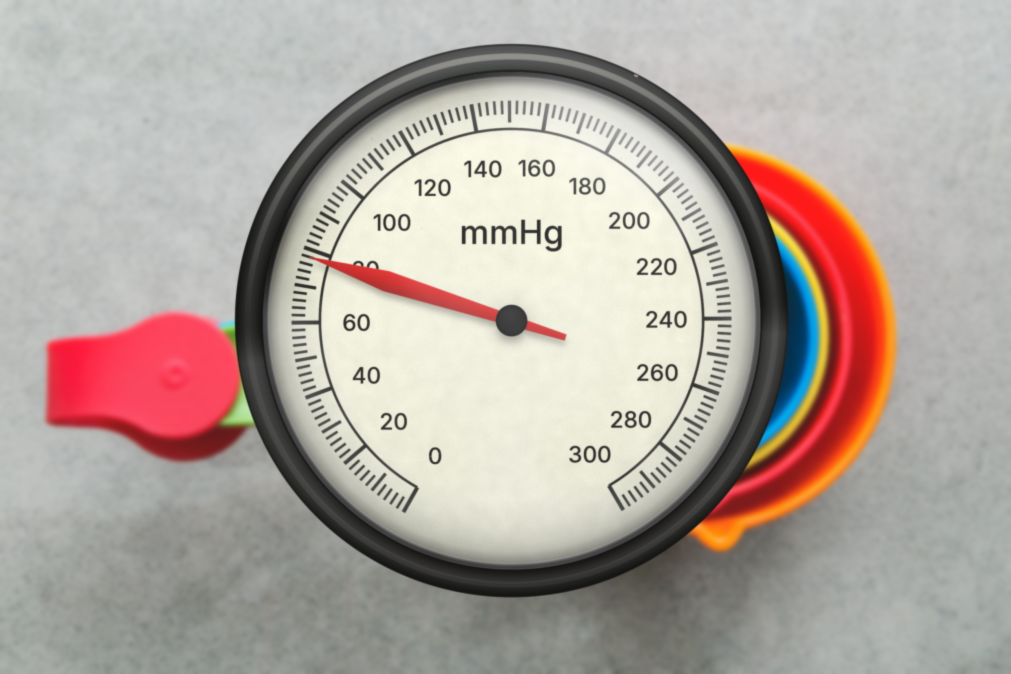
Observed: value=78 unit=mmHg
